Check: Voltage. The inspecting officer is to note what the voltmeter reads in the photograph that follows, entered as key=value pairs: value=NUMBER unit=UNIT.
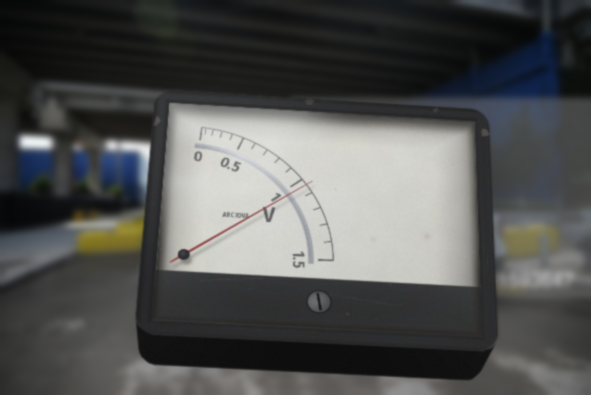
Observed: value=1.05 unit=V
